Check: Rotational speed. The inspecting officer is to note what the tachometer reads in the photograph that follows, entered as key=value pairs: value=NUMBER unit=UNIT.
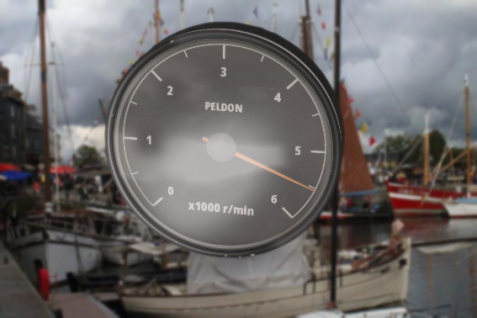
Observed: value=5500 unit=rpm
